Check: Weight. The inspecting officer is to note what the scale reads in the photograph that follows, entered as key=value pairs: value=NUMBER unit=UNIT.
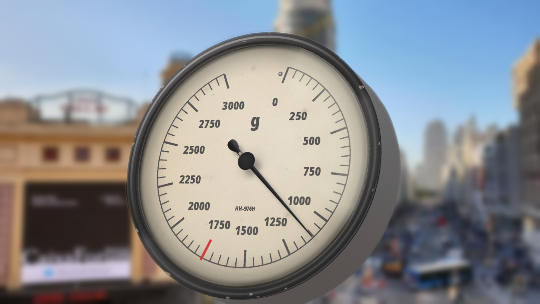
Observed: value=1100 unit=g
